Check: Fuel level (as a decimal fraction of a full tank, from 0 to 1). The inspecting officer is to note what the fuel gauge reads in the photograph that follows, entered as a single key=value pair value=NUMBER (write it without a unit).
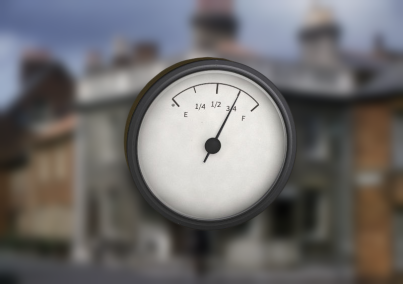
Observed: value=0.75
